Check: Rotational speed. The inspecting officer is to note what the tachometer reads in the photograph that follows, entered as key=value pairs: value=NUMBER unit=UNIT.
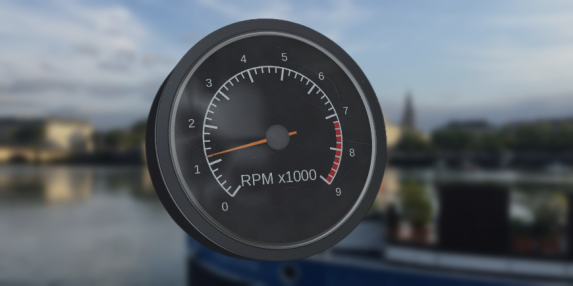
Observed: value=1200 unit=rpm
